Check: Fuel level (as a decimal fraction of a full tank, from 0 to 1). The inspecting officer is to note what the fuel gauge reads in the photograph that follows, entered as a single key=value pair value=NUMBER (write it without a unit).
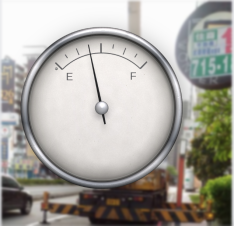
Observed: value=0.375
